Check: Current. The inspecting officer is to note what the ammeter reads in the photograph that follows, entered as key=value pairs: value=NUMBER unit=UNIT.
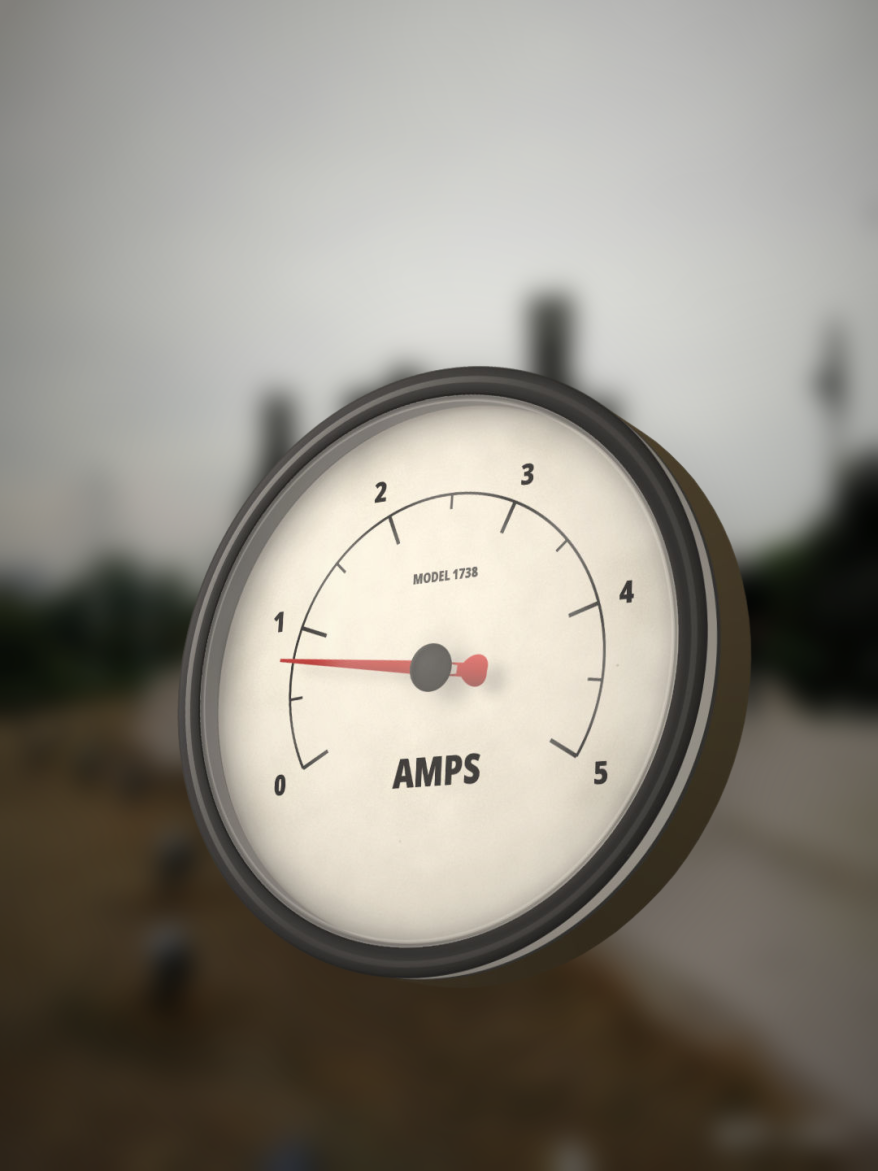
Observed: value=0.75 unit=A
